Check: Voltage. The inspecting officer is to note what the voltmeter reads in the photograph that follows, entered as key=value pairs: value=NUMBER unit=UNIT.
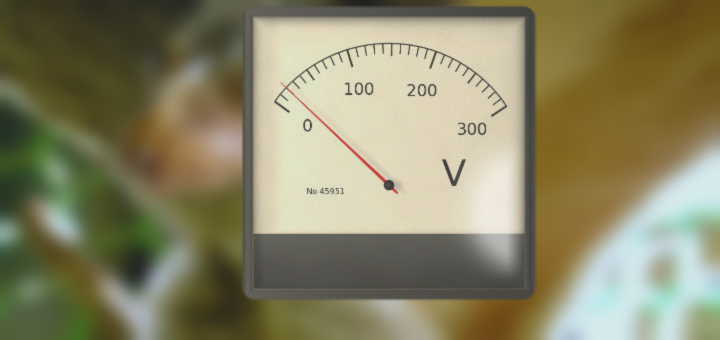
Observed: value=20 unit=V
